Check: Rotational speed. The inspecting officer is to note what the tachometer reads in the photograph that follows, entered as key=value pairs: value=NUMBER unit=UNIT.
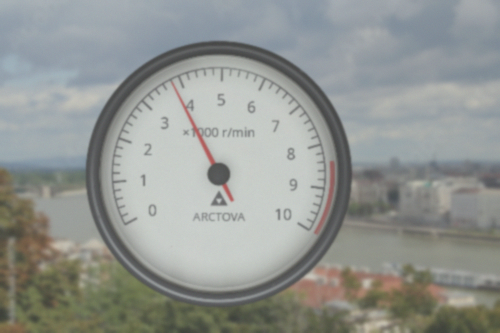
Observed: value=3800 unit=rpm
